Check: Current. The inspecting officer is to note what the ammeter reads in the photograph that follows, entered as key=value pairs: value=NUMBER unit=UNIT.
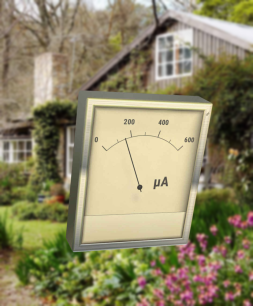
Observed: value=150 unit=µA
